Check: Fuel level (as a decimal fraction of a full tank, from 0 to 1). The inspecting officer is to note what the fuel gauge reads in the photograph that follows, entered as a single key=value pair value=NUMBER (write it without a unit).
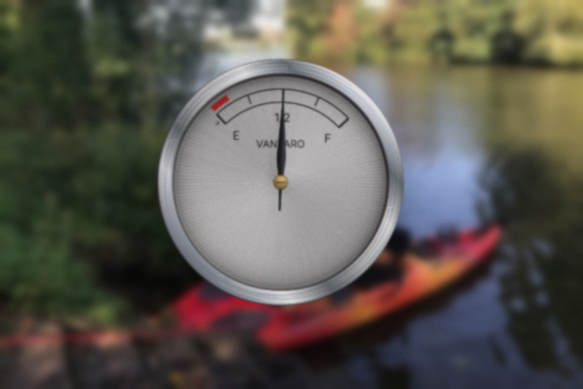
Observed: value=0.5
